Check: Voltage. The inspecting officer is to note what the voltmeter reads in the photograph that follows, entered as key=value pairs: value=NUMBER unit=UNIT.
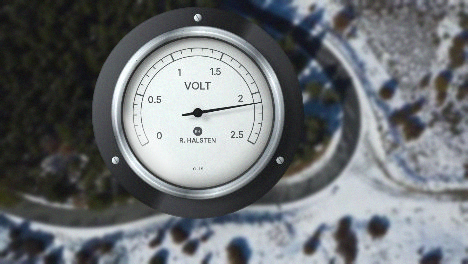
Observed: value=2.1 unit=V
